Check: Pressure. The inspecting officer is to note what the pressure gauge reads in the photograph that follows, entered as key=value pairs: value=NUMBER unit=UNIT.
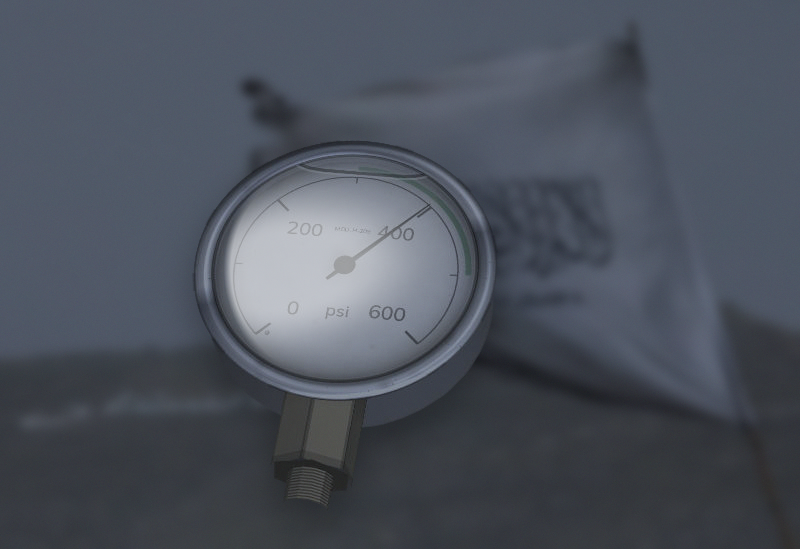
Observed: value=400 unit=psi
